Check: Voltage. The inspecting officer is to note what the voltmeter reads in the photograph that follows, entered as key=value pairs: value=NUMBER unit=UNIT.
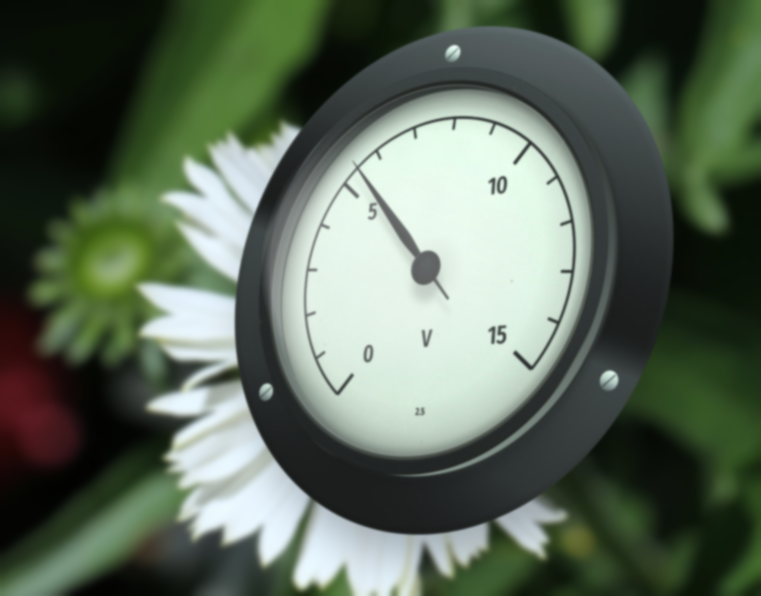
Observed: value=5.5 unit=V
